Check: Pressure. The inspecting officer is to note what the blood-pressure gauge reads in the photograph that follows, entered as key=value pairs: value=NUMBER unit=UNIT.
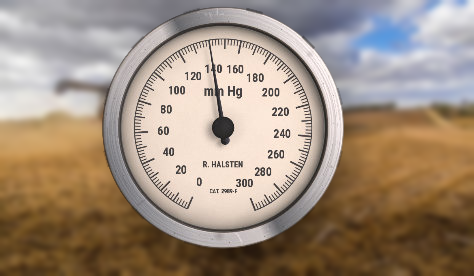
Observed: value=140 unit=mmHg
